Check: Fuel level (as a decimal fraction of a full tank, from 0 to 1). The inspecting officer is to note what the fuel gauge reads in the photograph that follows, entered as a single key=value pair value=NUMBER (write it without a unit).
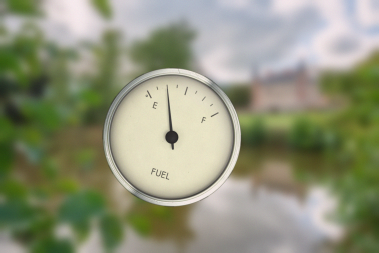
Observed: value=0.25
